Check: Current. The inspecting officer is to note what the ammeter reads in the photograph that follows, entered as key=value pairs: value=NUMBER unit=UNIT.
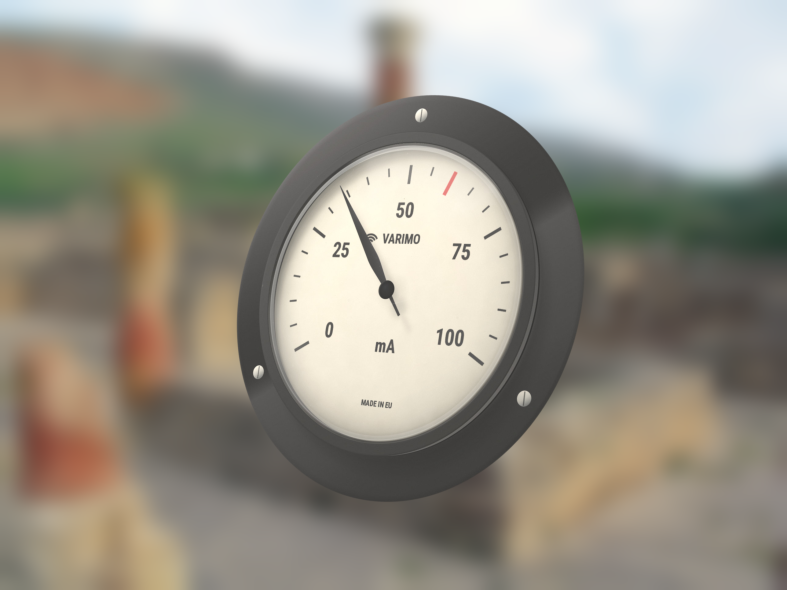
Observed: value=35 unit=mA
